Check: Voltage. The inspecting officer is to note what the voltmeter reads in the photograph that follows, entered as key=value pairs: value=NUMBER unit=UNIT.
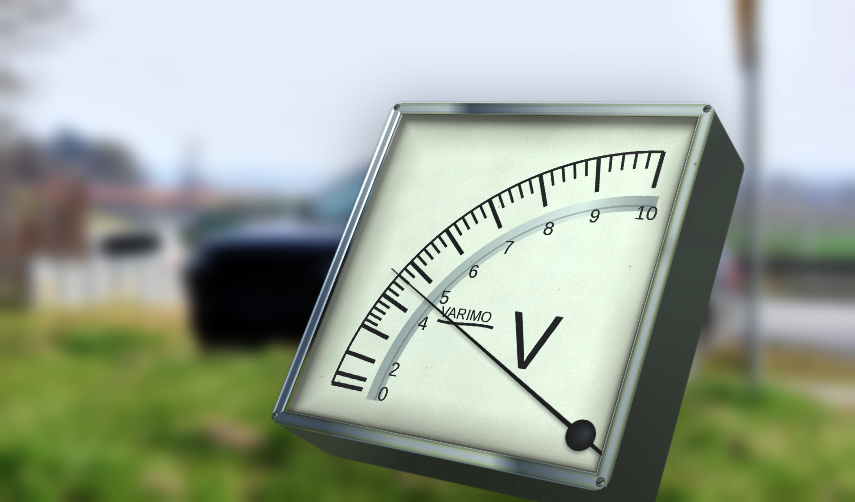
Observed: value=4.6 unit=V
